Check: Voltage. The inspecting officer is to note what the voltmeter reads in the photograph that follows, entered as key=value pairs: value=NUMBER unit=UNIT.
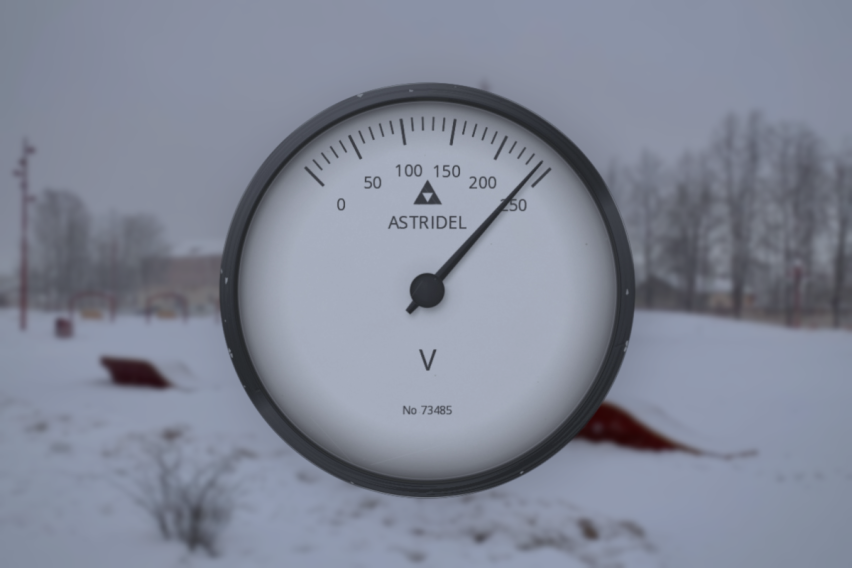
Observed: value=240 unit=V
